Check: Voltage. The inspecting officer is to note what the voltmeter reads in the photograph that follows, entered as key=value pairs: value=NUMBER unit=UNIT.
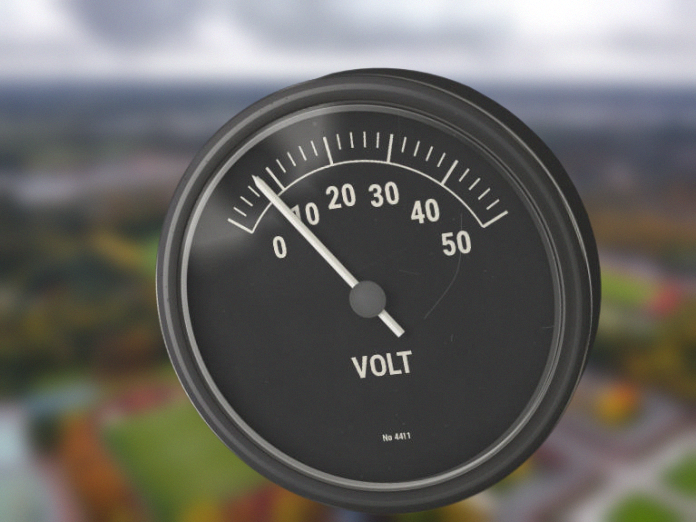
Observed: value=8 unit=V
